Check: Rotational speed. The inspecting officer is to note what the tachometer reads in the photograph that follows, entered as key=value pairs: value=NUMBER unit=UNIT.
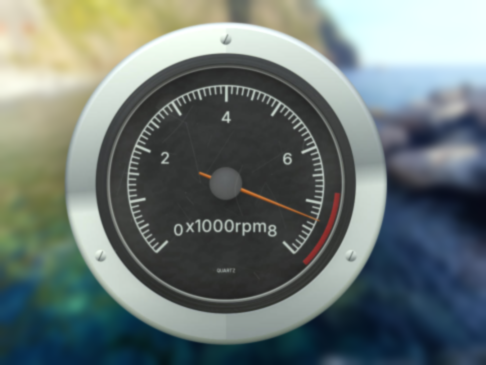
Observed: value=7300 unit=rpm
